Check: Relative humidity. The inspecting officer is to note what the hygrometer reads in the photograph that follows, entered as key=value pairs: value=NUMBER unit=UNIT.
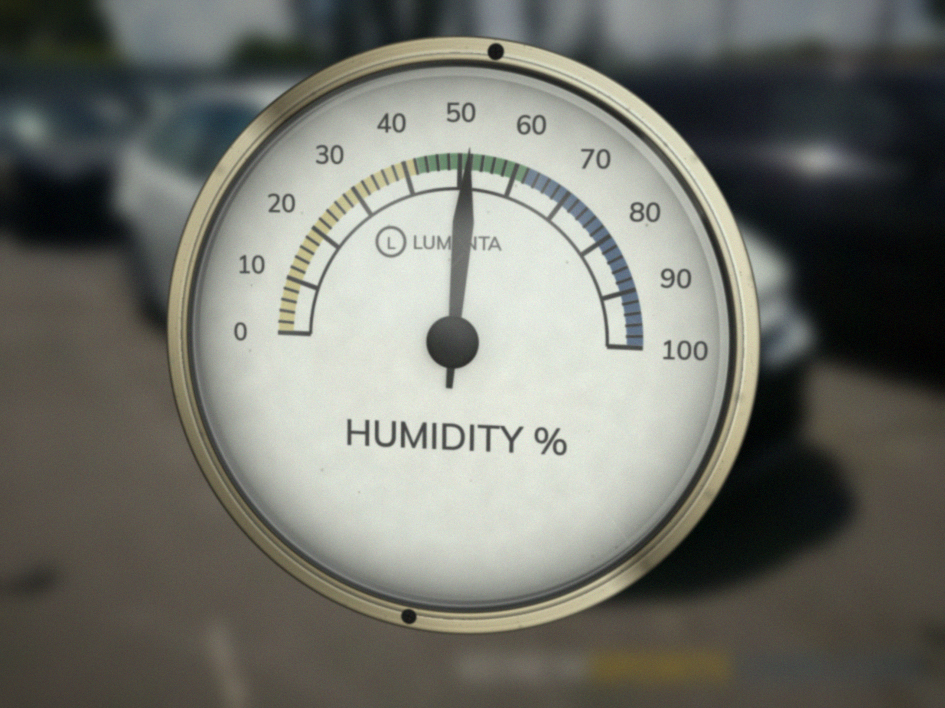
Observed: value=52 unit=%
